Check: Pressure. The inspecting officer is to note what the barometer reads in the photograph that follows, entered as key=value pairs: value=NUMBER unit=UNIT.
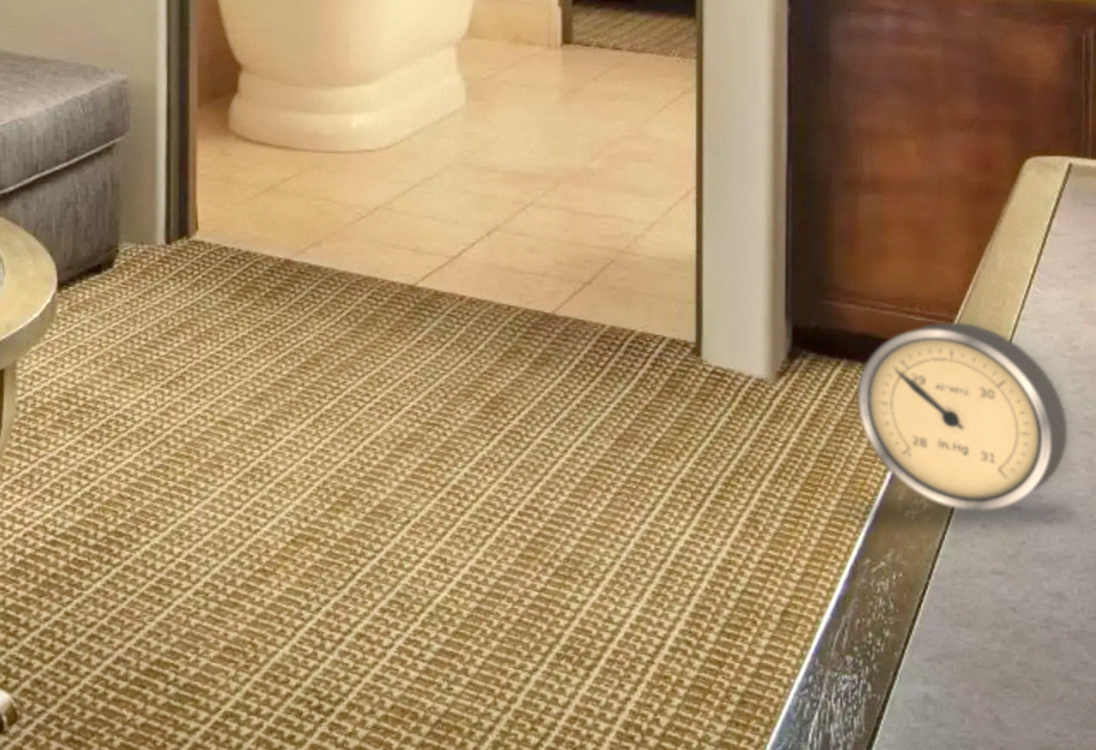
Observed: value=28.9 unit=inHg
